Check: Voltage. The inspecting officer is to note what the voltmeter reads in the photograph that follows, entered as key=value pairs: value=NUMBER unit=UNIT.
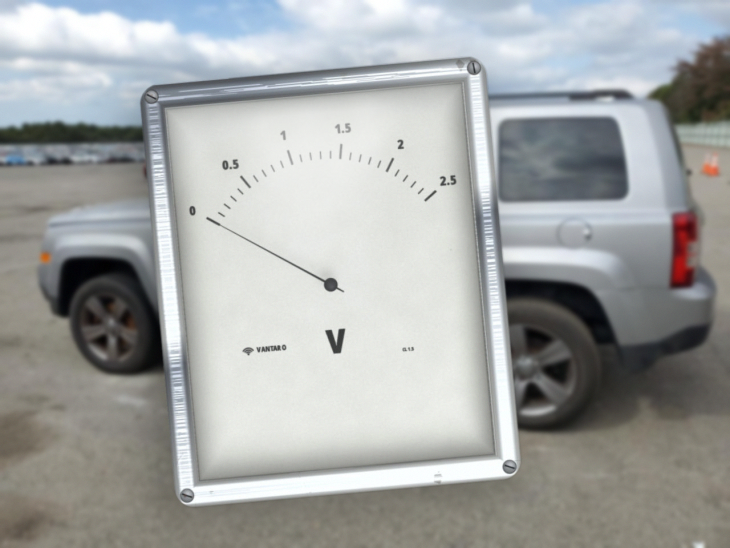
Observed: value=0 unit=V
